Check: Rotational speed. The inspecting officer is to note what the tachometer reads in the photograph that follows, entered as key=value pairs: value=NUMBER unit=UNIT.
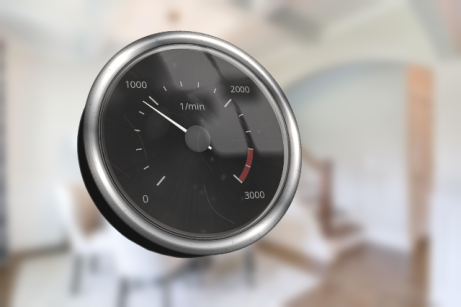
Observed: value=900 unit=rpm
